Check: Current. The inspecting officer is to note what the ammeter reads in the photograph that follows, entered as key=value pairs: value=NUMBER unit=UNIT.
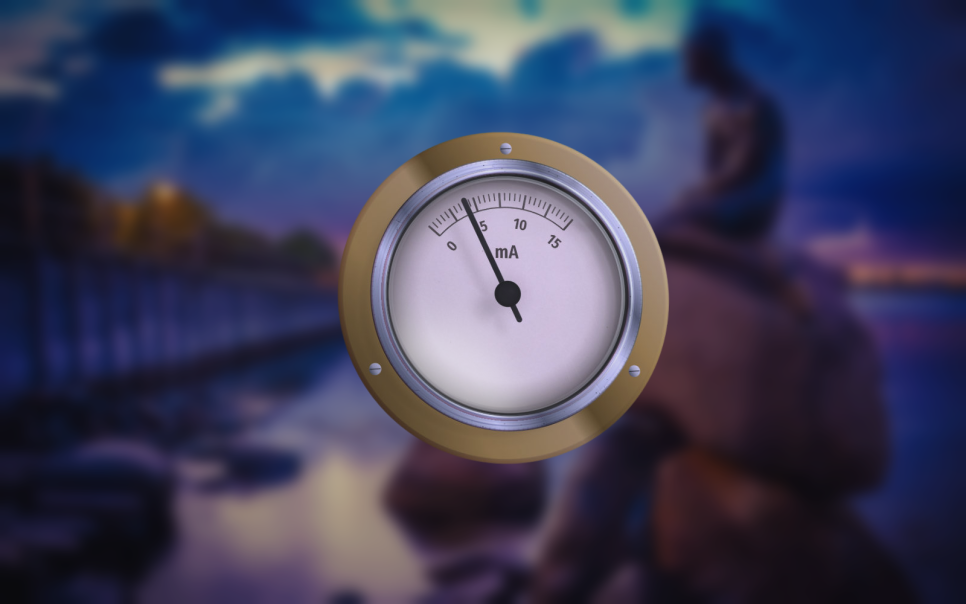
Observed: value=4 unit=mA
